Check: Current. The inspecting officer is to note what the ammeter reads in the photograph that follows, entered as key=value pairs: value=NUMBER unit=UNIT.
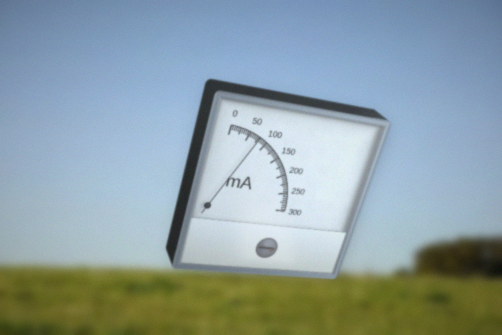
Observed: value=75 unit=mA
